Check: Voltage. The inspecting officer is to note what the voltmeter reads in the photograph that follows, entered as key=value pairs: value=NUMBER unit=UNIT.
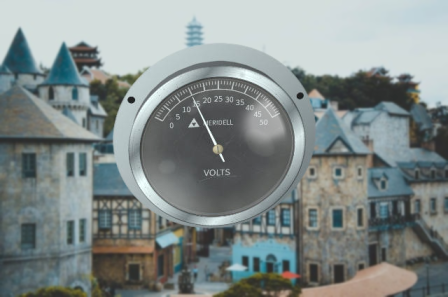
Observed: value=15 unit=V
